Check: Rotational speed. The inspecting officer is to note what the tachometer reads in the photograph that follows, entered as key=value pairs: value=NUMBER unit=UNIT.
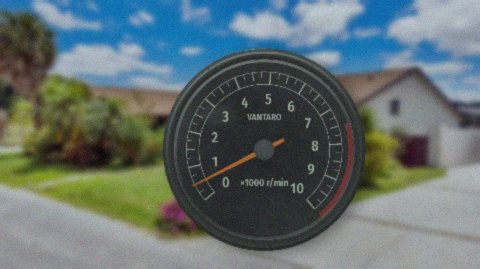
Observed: value=500 unit=rpm
